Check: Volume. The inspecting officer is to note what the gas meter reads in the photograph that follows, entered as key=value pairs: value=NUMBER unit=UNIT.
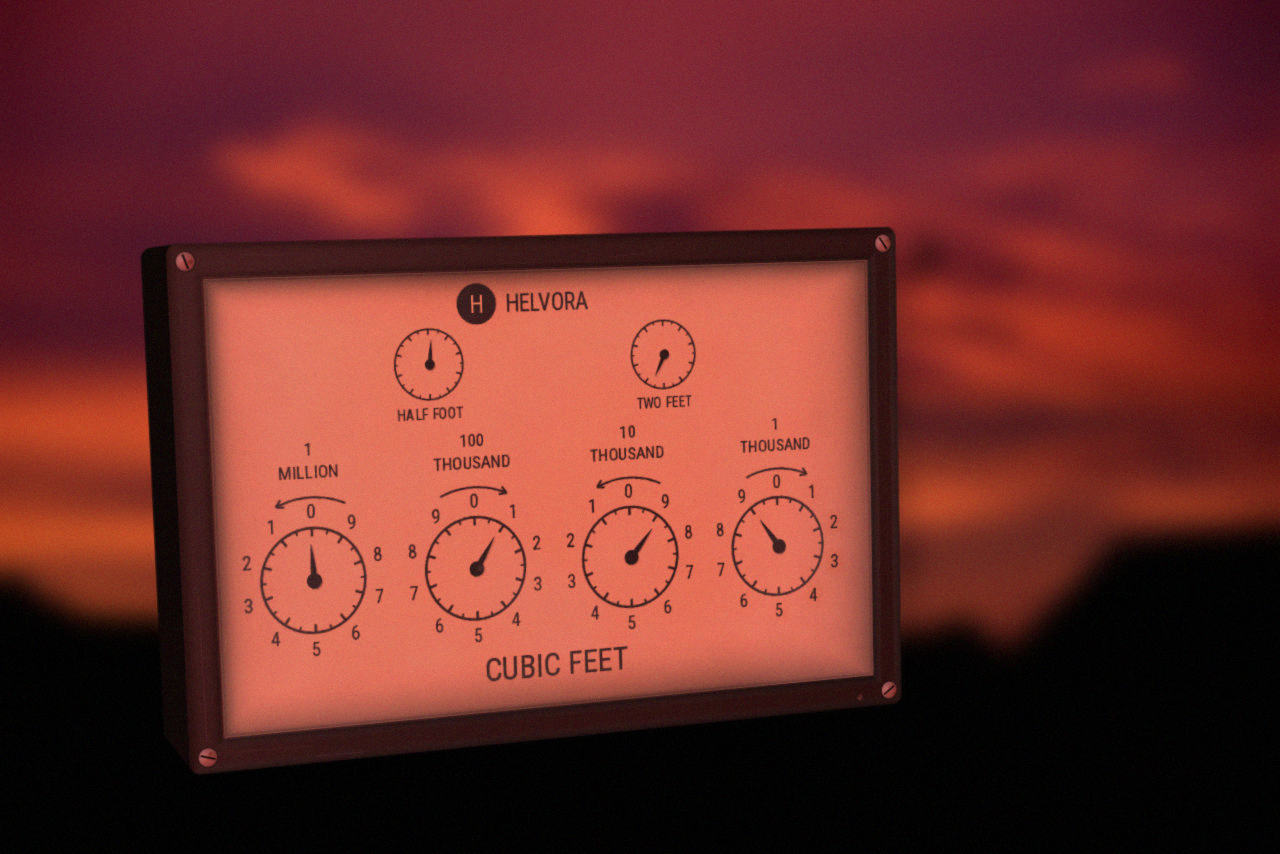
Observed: value=8900 unit=ft³
